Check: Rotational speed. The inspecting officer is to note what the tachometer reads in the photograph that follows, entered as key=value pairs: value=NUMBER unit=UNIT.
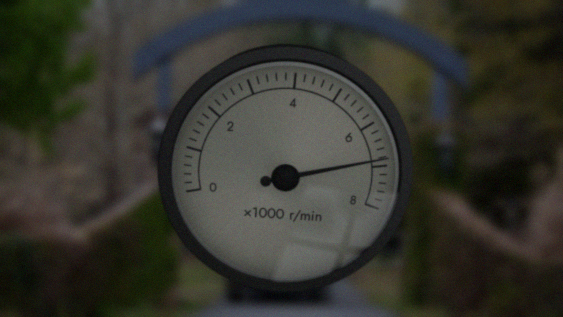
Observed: value=6800 unit=rpm
